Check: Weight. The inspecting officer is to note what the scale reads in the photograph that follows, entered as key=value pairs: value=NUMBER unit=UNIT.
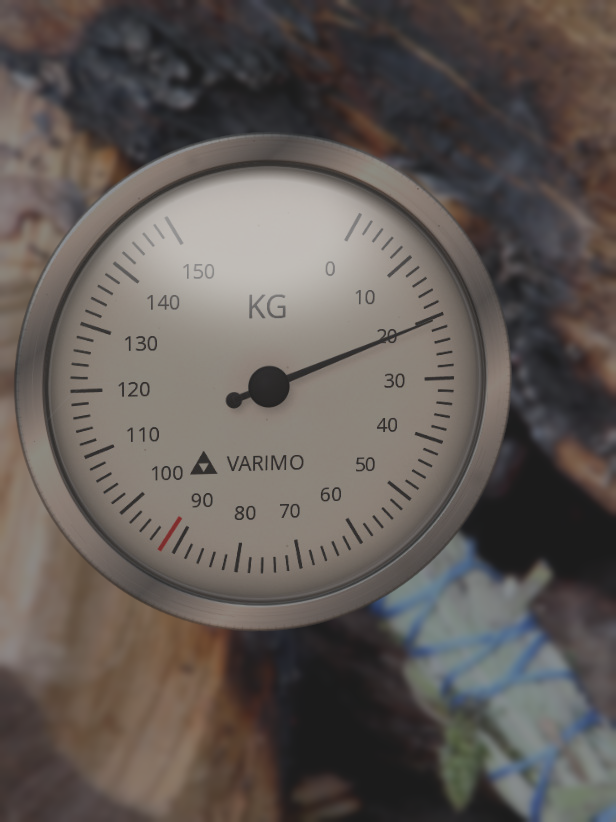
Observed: value=20 unit=kg
